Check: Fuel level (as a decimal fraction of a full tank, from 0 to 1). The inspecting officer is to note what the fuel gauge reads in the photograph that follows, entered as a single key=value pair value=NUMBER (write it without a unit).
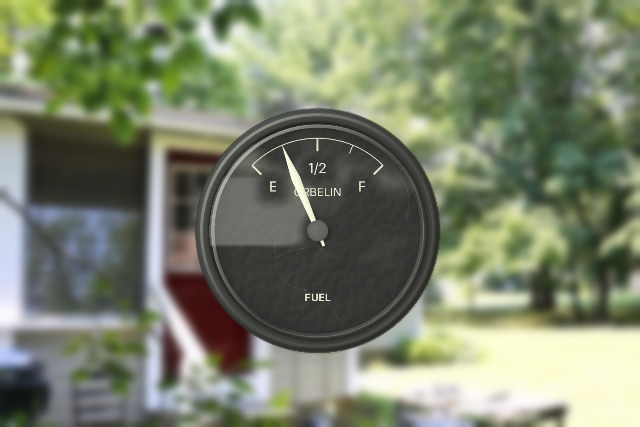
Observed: value=0.25
